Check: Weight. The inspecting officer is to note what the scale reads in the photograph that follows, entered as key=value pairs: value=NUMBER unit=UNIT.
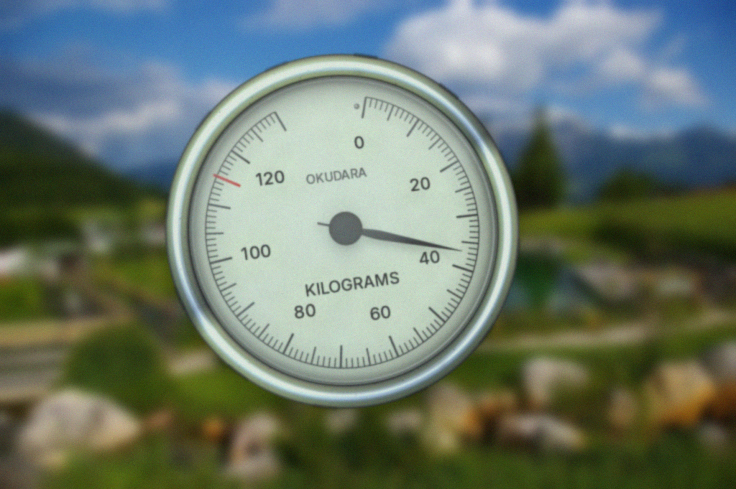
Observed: value=37 unit=kg
